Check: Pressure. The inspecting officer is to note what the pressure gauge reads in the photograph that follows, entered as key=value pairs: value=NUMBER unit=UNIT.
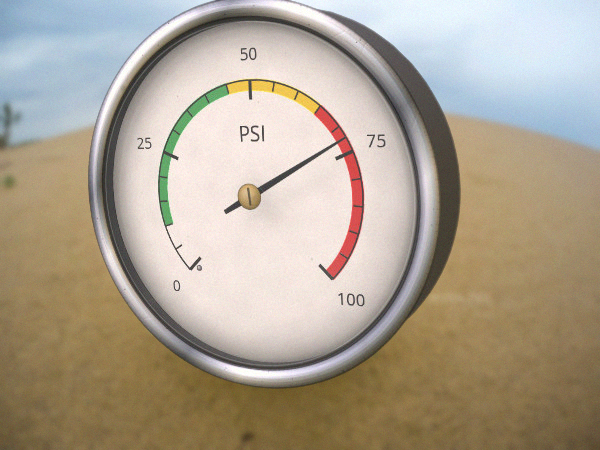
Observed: value=72.5 unit=psi
